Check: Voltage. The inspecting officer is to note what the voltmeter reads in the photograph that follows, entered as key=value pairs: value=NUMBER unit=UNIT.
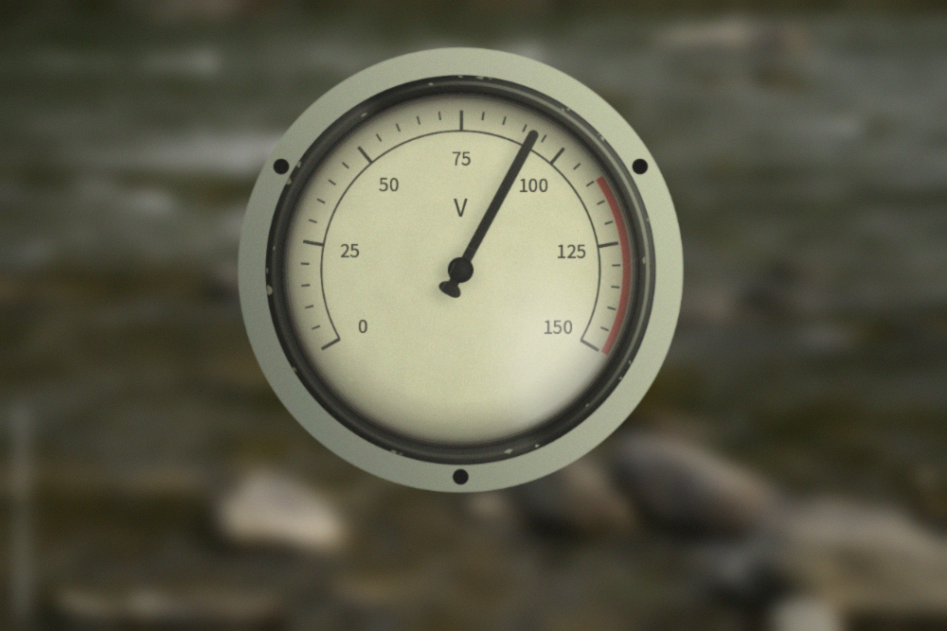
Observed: value=92.5 unit=V
